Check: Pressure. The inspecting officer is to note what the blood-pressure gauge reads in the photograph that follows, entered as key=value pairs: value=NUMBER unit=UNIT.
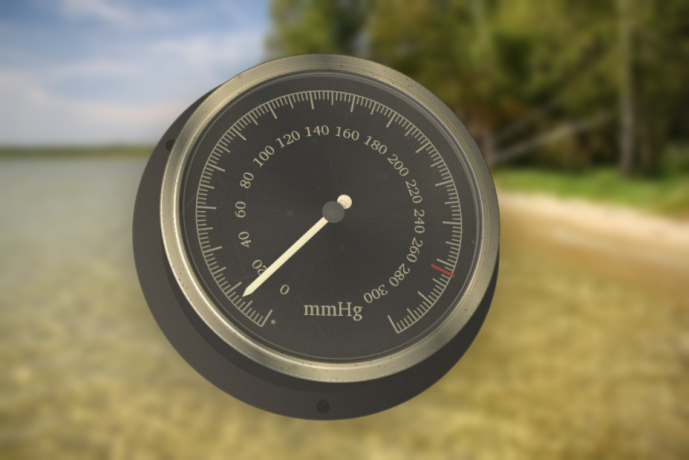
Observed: value=14 unit=mmHg
